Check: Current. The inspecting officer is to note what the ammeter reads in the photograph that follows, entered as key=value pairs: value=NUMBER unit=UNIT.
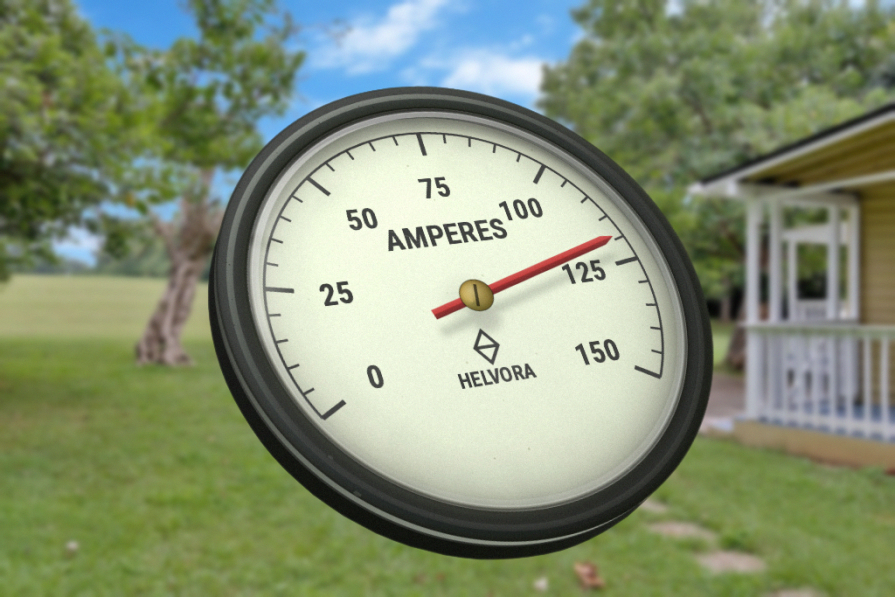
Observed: value=120 unit=A
